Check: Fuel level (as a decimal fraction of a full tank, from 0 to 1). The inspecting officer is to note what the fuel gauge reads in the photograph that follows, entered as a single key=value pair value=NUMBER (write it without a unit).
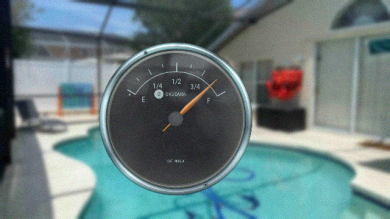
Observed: value=0.875
